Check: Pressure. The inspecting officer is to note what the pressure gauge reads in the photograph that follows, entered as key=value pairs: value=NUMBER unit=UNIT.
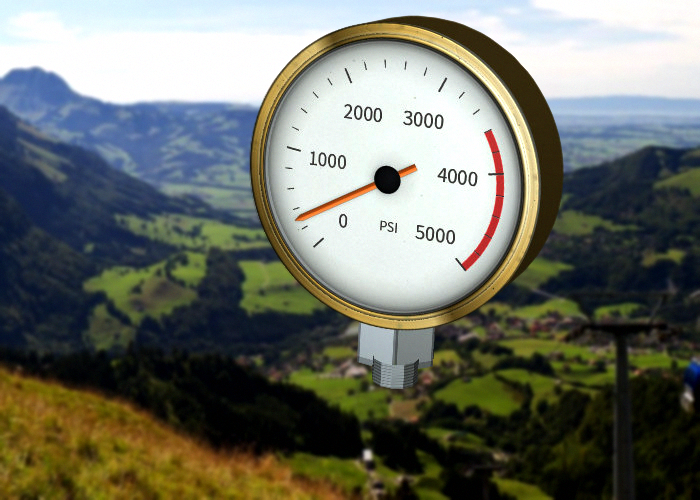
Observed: value=300 unit=psi
